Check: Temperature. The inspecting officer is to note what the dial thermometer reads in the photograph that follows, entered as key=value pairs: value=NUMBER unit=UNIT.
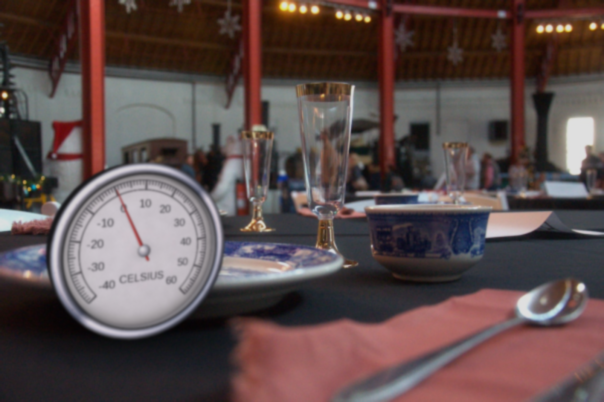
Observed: value=0 unit=°C
